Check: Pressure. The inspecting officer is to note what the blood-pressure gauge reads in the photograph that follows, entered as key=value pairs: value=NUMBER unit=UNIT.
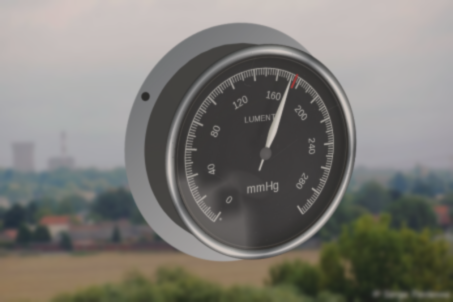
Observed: value=170 unit=mmHg
